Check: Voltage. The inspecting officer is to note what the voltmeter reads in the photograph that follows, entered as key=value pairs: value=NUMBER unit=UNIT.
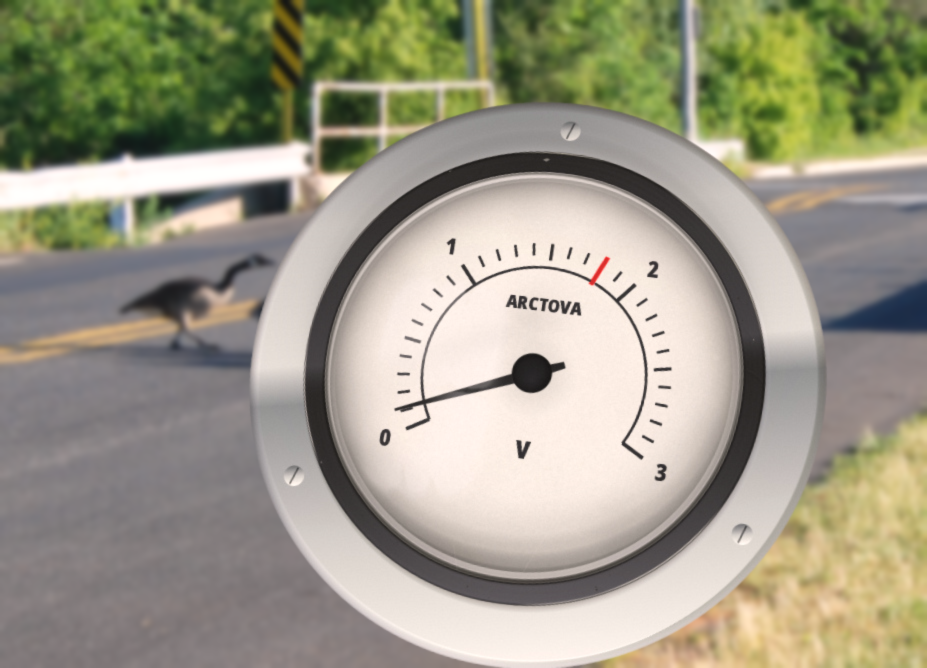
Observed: value=0.1 unit=V
